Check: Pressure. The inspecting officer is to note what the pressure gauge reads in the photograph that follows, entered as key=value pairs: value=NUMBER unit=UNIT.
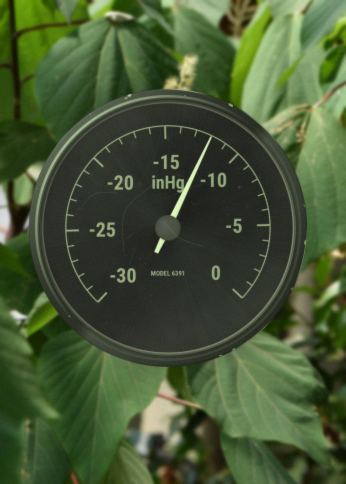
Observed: value=-12 unit=inHg
